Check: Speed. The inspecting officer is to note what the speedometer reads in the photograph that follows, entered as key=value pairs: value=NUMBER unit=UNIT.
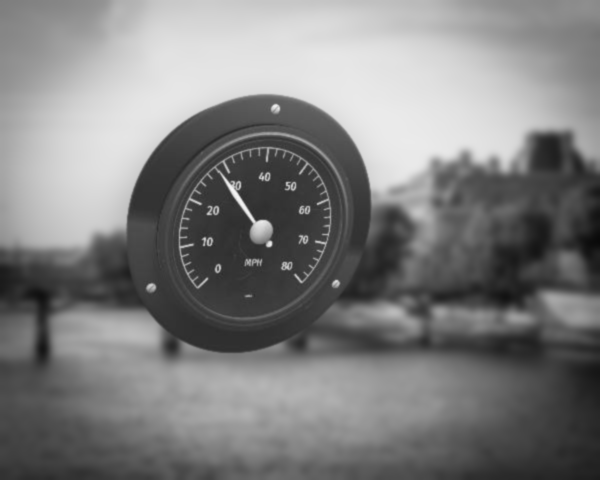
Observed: value=28 unit=mph
